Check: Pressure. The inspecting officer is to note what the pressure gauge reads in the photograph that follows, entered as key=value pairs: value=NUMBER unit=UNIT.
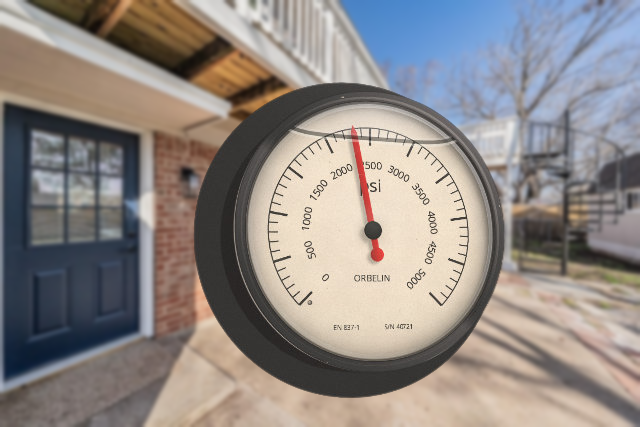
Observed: value=2300 unit=psi
